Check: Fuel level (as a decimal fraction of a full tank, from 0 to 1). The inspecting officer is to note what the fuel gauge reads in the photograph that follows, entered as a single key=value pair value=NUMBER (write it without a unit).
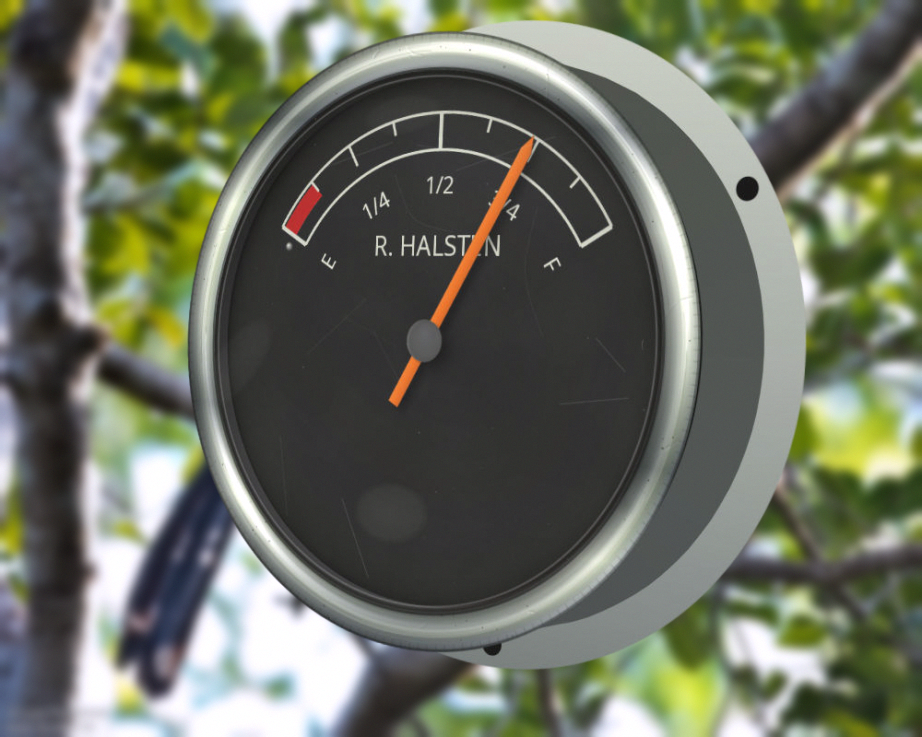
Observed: value=0.75
